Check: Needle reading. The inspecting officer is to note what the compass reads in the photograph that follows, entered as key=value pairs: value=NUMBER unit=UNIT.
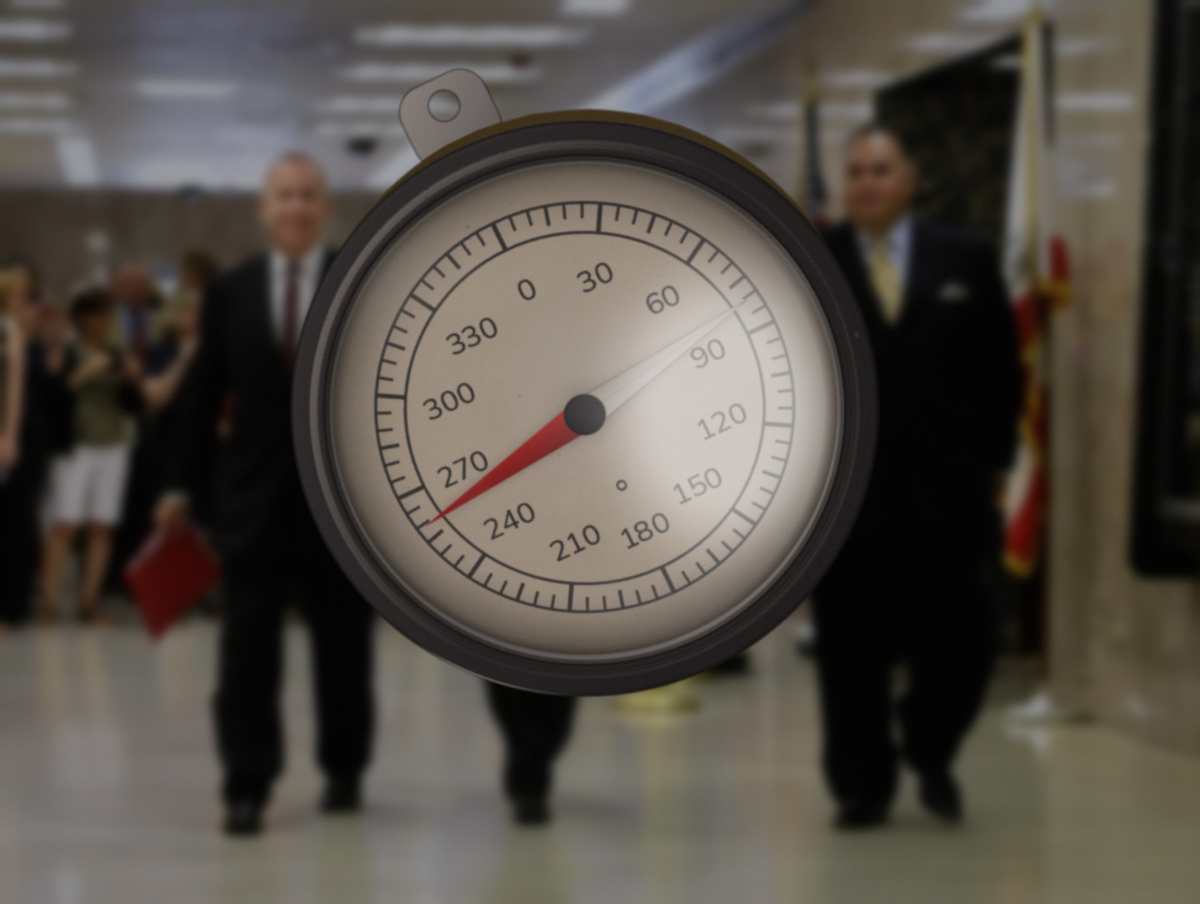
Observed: value=260 unit=°
